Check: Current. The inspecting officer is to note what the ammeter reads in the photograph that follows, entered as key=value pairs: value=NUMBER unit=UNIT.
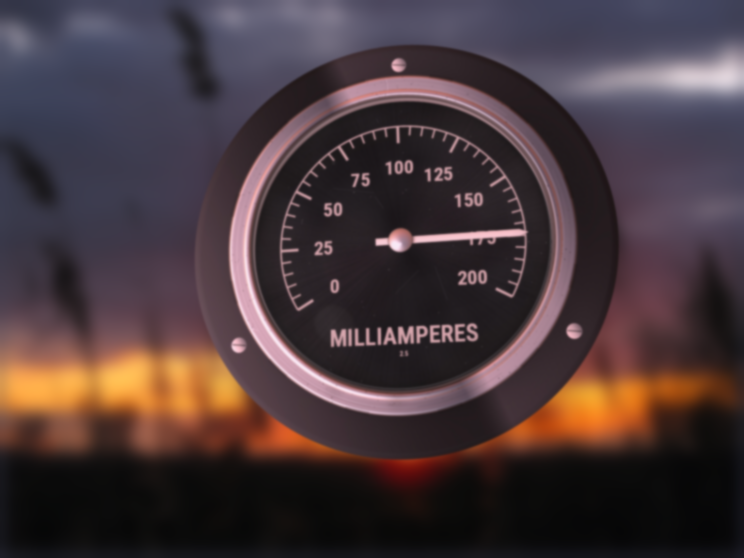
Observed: value=175 unit=mA
